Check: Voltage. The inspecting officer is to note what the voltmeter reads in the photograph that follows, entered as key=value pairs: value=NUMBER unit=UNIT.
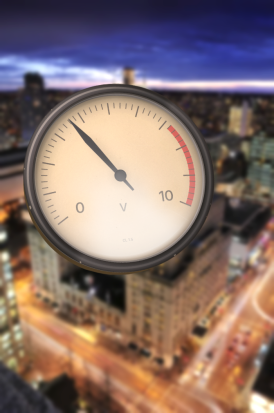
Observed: value=3.6 unit=V
